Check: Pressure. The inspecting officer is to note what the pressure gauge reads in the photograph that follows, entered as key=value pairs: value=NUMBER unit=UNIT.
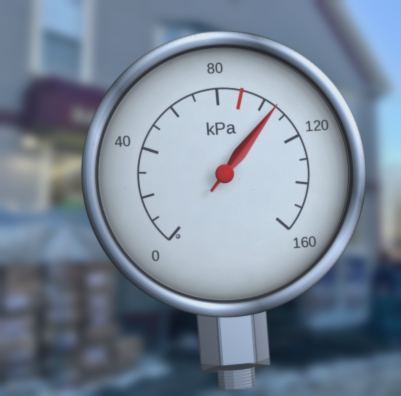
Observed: value=105 unit=kPa
